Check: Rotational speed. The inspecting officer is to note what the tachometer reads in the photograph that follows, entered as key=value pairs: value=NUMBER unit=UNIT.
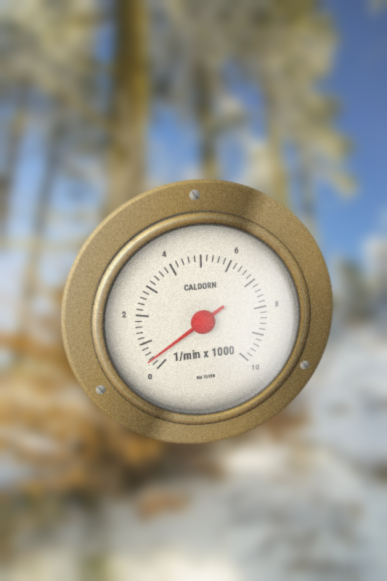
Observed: value=400 unit=rpm
